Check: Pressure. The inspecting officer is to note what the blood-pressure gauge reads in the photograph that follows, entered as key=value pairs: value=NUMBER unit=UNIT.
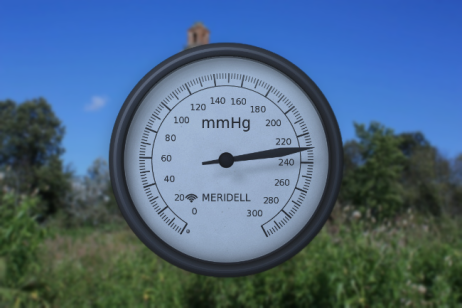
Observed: value=230 unit=mmHg
